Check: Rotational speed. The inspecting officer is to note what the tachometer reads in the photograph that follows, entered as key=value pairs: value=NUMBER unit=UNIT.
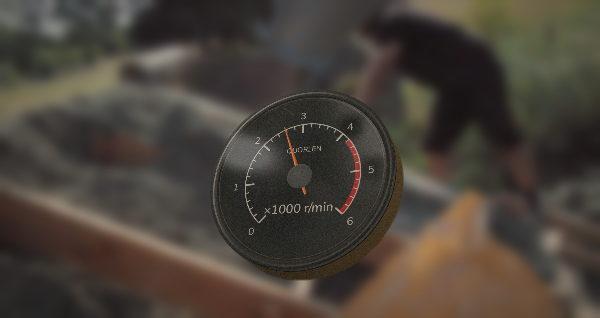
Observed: value=2600 unit=rpm
